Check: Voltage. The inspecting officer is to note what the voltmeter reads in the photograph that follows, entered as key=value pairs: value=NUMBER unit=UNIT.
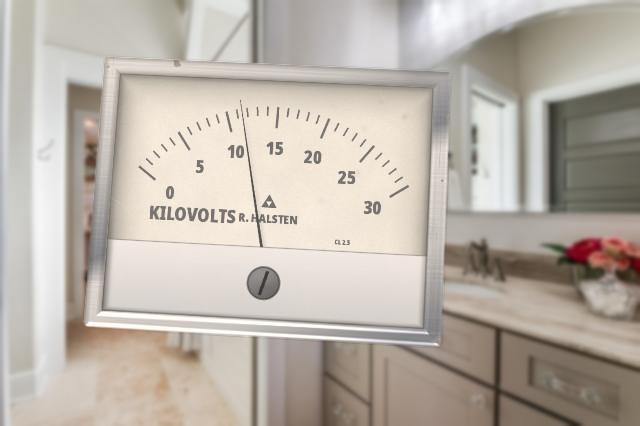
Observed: value=11.5 unit=kV
